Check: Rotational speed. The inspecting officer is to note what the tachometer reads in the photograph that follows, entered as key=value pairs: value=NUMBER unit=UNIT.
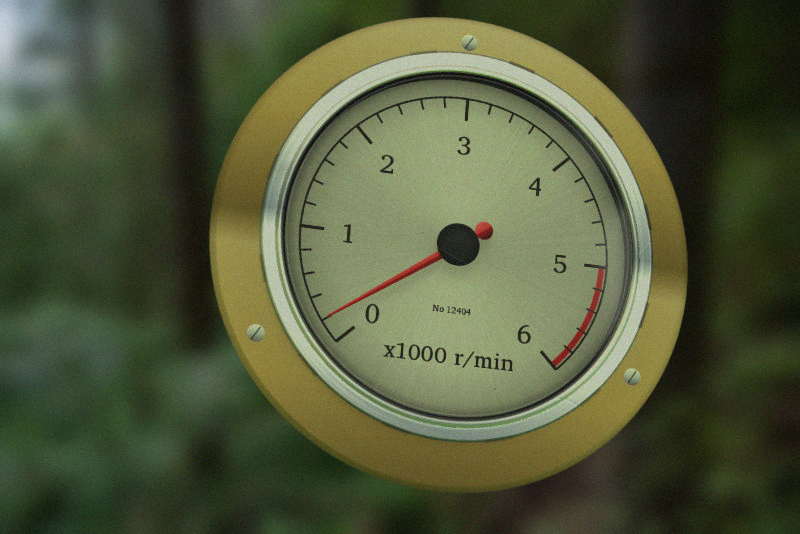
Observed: value=200 unit=rpm
